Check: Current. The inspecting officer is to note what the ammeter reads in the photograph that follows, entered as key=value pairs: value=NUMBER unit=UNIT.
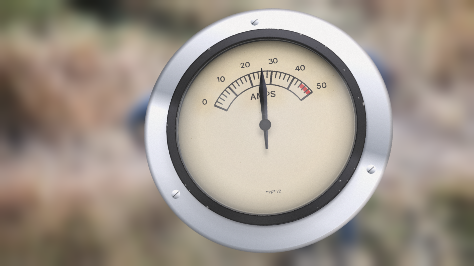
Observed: value=26 unit=A
